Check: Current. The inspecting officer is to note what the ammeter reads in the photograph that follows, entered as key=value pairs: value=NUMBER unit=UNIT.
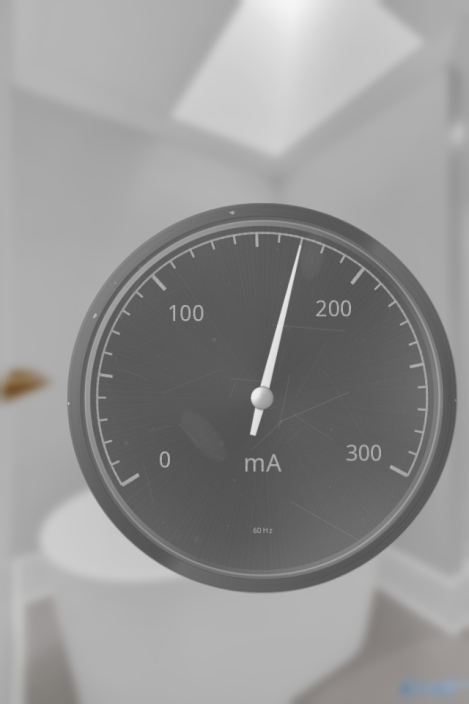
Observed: value=170 unit=mA
